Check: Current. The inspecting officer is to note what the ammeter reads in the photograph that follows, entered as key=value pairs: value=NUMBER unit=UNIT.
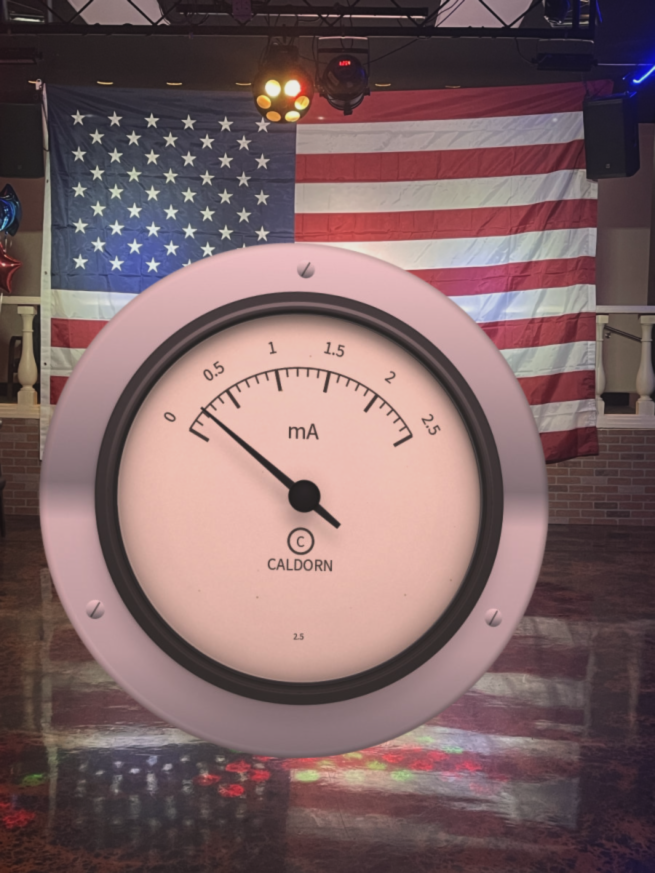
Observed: value=0.2 unit=mA
